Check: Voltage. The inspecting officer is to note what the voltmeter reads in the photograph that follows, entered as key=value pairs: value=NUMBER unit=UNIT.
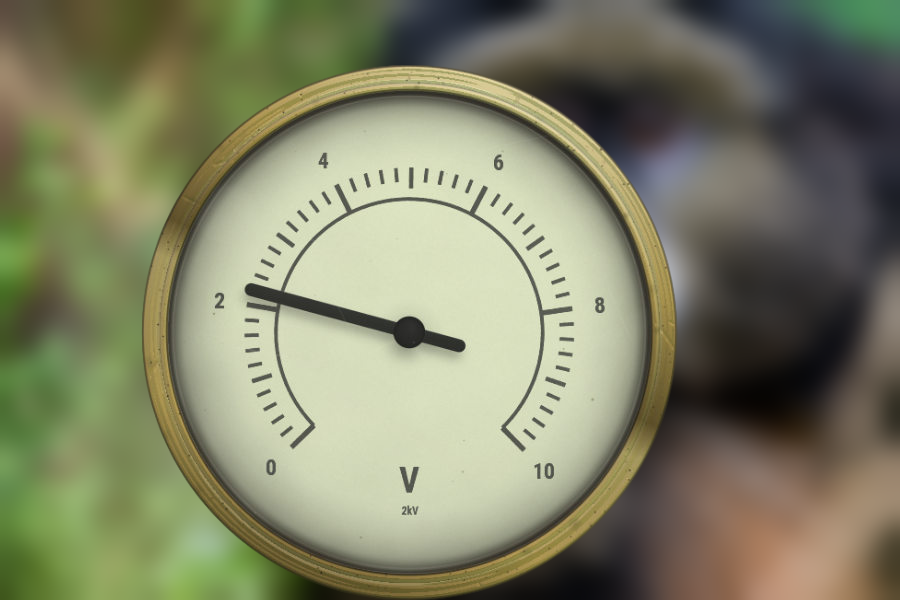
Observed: value=2.2 unit=V
